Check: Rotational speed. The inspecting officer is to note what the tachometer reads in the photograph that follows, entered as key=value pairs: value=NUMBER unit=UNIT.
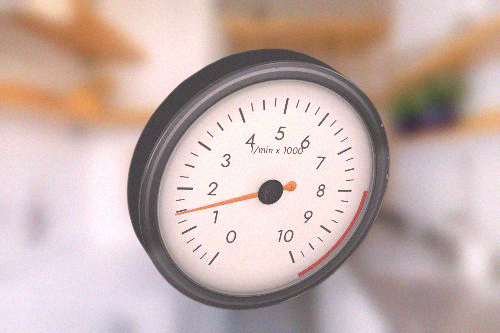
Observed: value=1500 unit=rpm
